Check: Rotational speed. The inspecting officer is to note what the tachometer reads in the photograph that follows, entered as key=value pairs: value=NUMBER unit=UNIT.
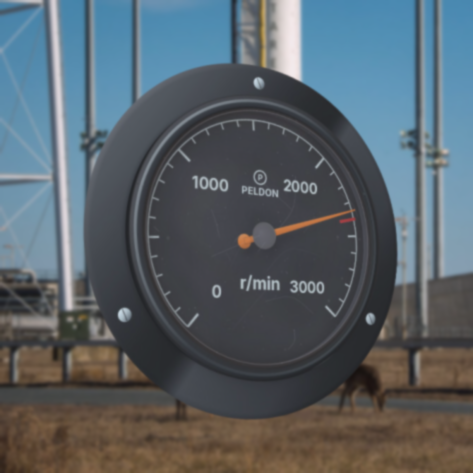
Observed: value=2350 unit=rpm
